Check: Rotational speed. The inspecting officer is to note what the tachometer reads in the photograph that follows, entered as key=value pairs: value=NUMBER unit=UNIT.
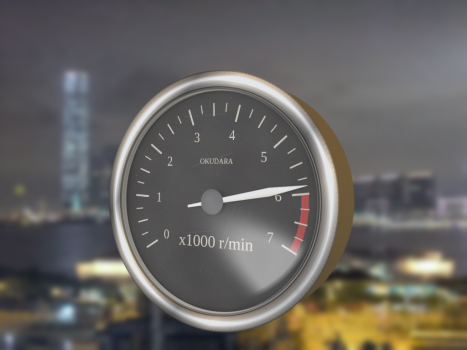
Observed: value=5875 unit=rpm
